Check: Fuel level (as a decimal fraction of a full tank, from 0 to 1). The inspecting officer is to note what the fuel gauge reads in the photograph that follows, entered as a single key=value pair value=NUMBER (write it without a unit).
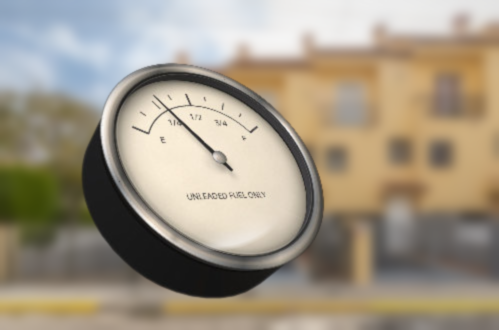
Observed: value=0.25
